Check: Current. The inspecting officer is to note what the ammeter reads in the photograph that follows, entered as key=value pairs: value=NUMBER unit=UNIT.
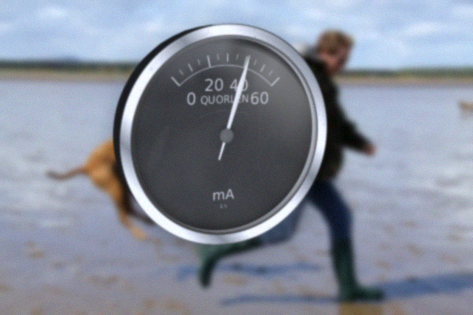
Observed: value=40 unit=mA
